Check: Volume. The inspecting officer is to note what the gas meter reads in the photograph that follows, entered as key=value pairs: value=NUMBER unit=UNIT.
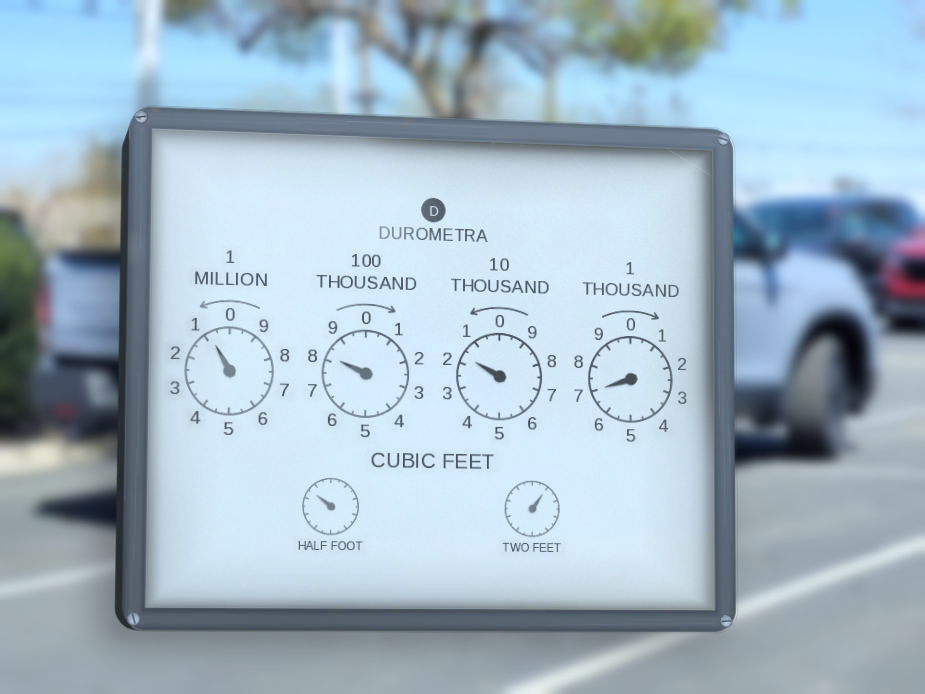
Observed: value=81700 unit=ft³
